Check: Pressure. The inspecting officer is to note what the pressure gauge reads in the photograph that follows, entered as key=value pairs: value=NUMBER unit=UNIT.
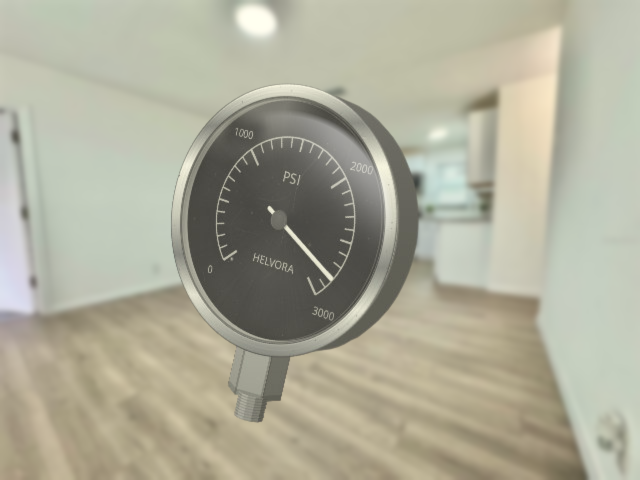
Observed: value=2800 unit=psi
